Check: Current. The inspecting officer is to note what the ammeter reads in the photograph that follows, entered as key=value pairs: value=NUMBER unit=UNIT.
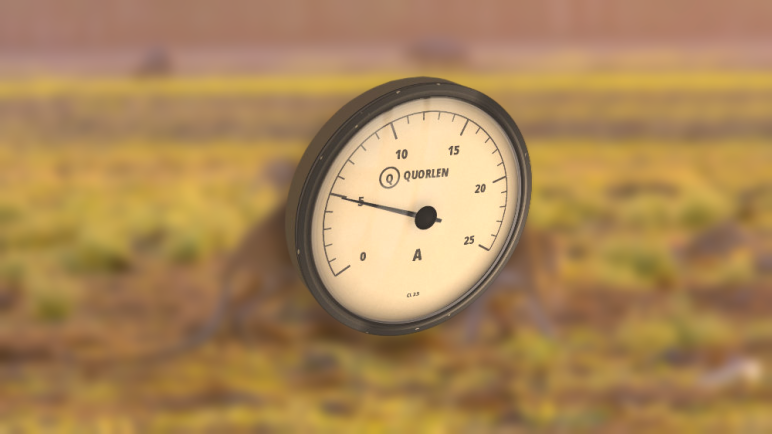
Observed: value=5 unit=A
